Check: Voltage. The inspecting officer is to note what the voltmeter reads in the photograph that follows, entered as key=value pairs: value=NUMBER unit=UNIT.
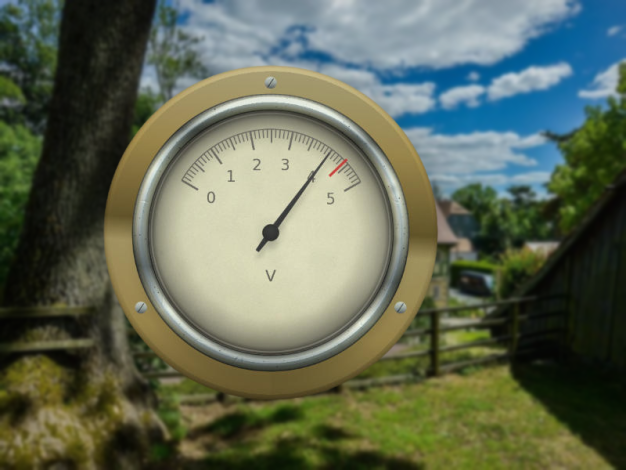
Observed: value=4 unit=V
